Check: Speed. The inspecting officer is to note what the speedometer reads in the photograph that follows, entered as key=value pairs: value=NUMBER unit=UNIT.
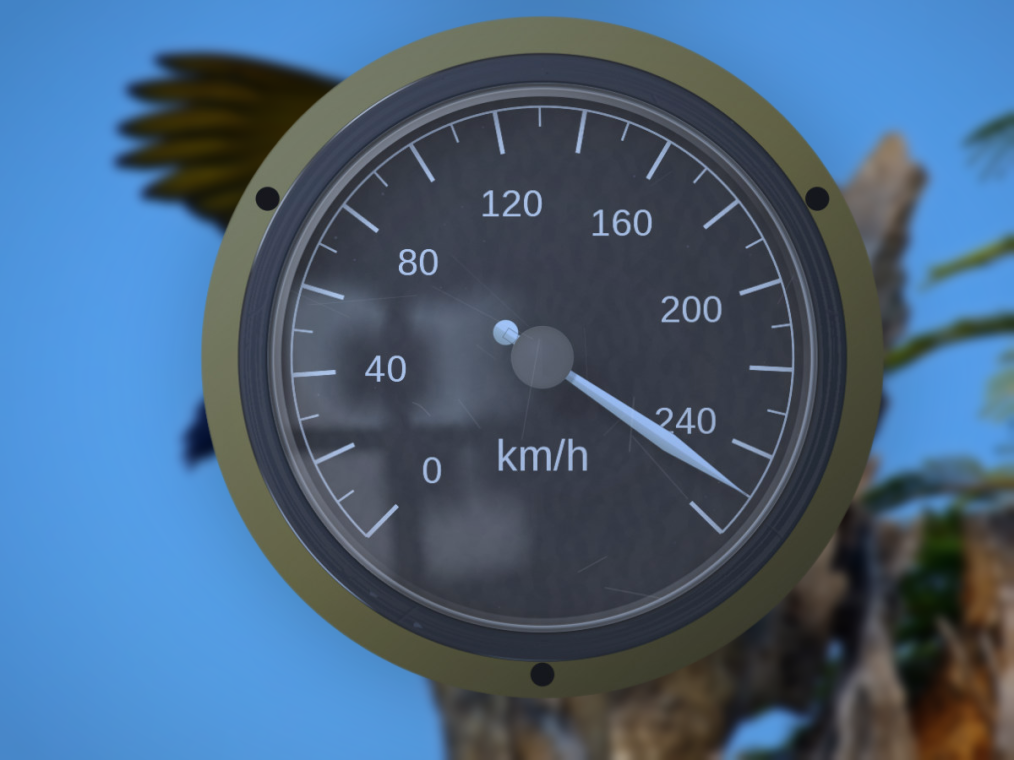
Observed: value=250 unit=km/h
